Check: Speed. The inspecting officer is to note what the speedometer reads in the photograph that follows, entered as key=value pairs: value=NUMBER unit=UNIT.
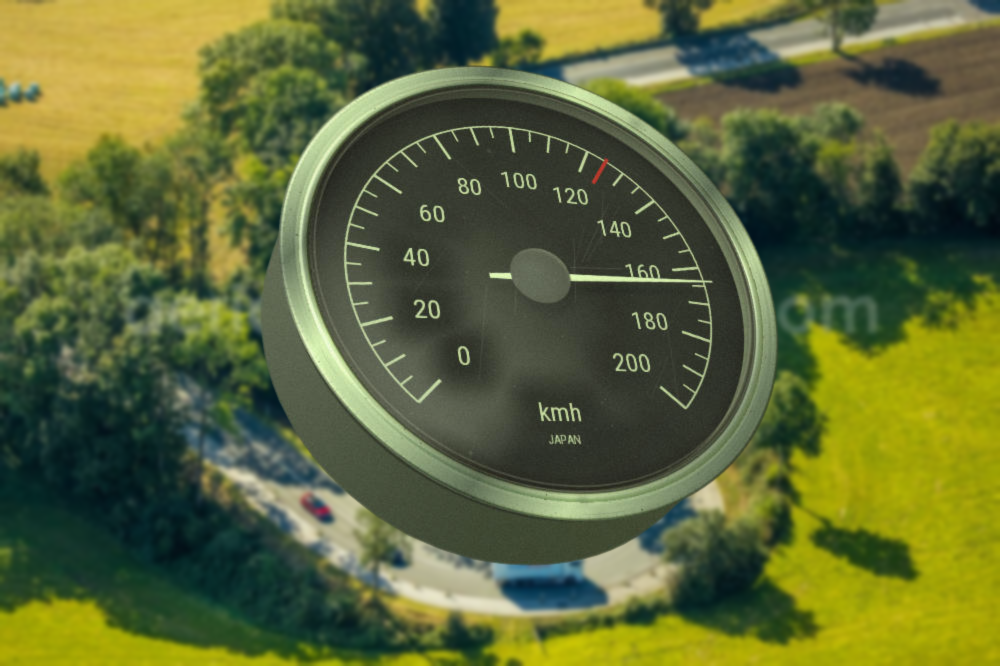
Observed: value=165 unit=km/h
